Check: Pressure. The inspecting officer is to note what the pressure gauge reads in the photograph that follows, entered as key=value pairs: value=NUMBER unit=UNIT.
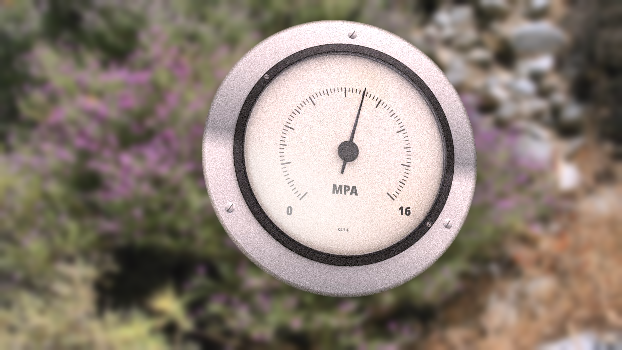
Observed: value=9 unit=MPa
